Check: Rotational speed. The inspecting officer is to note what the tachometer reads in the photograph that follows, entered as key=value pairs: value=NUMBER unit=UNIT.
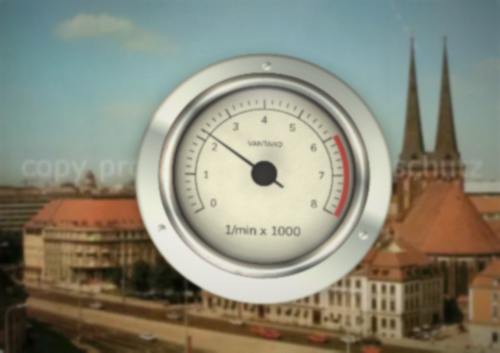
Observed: value=2200 unit=rpm
